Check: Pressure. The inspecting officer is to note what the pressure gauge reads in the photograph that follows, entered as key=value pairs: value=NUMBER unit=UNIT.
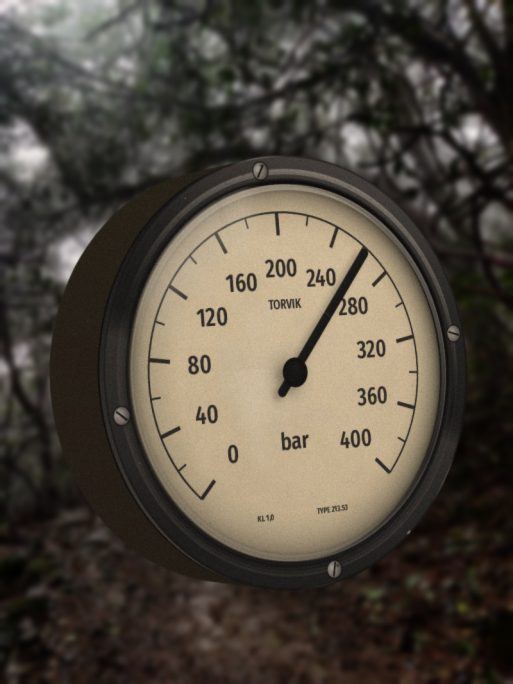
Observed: value=260 unit=bar
